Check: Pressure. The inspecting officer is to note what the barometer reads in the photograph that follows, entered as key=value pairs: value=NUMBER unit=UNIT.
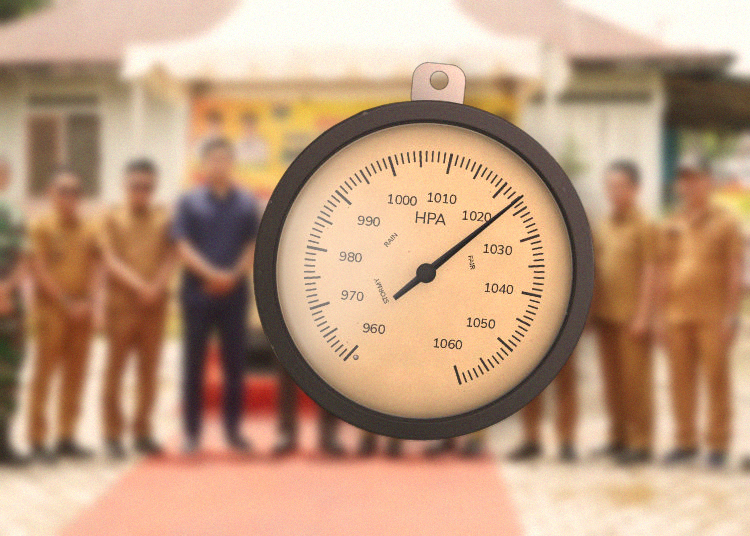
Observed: value=1023 unit=hPa
